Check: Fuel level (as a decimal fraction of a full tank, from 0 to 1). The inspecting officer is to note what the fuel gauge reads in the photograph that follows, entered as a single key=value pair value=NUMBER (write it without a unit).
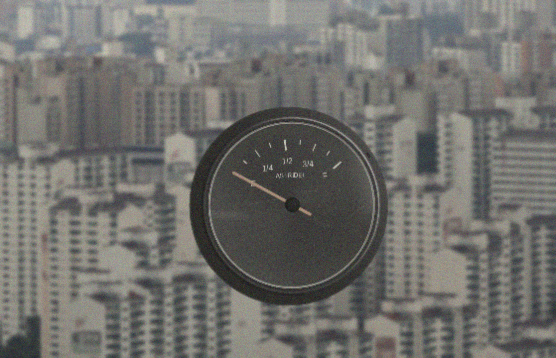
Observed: value=0
